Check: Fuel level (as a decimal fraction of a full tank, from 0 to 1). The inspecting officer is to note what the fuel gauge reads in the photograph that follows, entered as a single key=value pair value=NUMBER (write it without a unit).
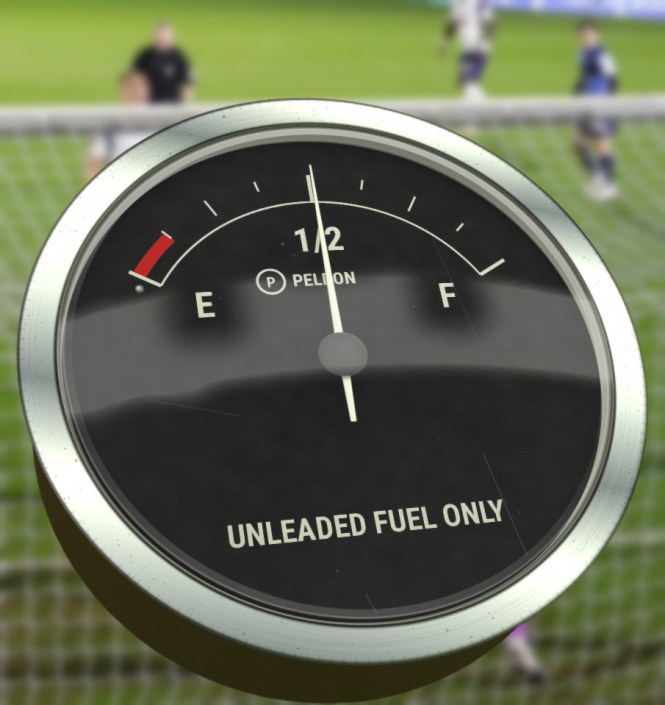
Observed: value=0.5
